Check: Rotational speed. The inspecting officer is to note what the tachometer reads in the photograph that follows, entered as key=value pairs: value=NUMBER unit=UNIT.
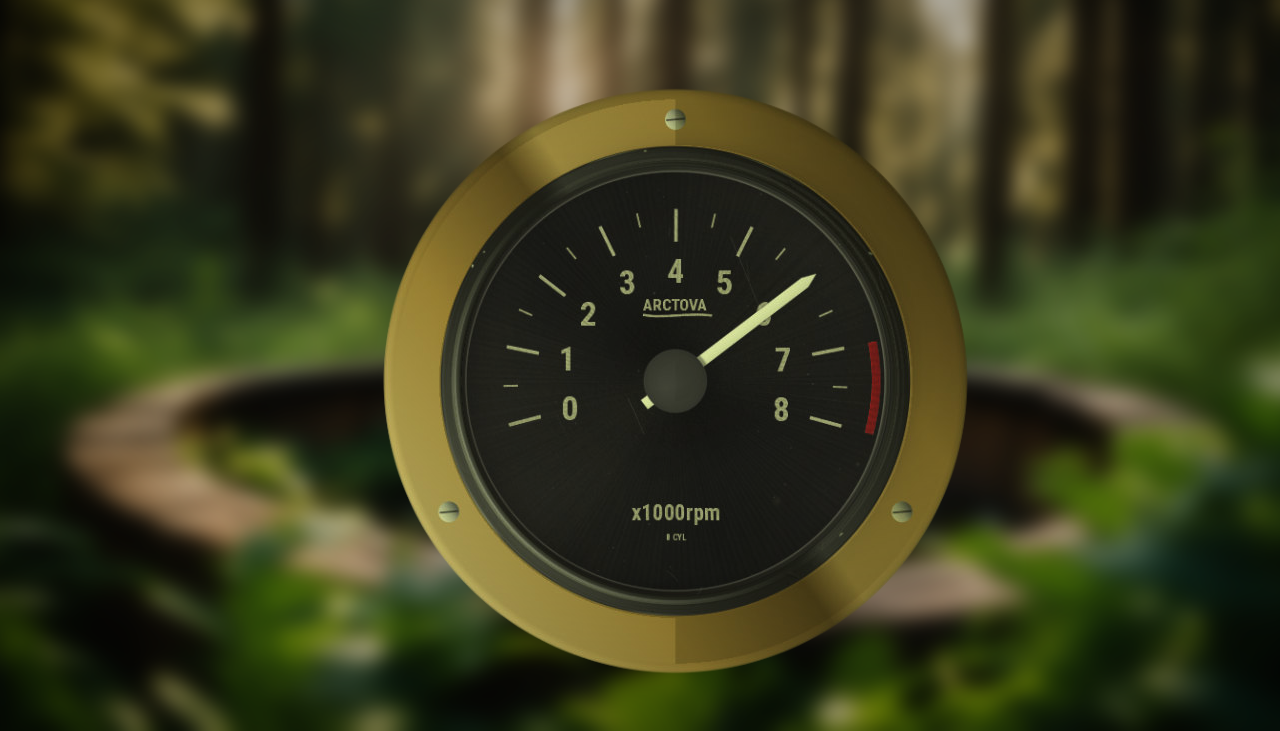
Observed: value=6000 unit=rpm
